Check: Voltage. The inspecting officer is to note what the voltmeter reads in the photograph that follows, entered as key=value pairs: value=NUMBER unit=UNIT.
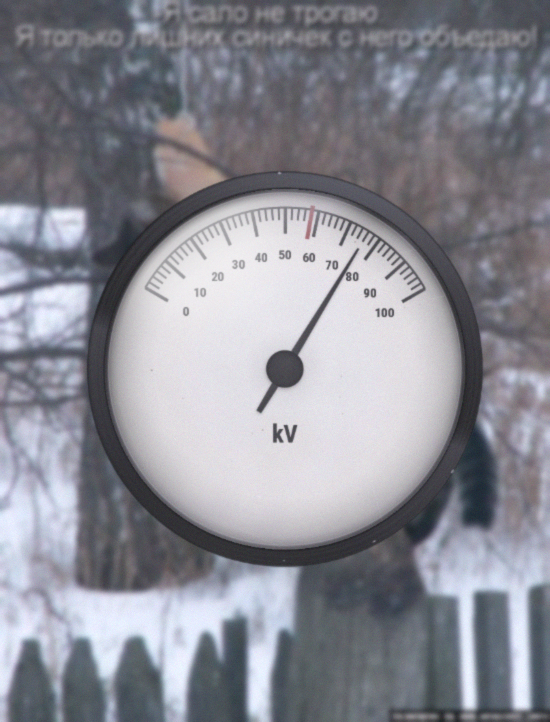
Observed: value=76 unit=kV
